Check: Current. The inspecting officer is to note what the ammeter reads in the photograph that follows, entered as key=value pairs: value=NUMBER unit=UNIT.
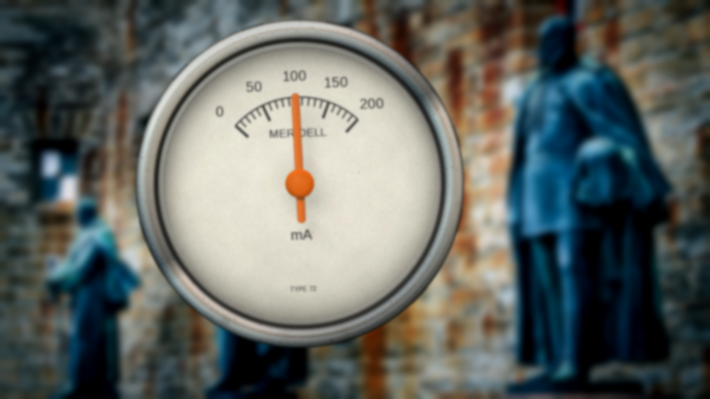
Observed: value=100 unit=mA
